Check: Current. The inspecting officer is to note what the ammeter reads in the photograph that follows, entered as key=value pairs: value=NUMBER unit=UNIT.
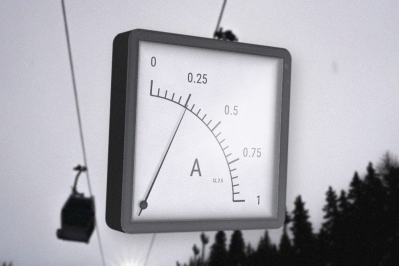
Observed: value=0.25 unit=A
